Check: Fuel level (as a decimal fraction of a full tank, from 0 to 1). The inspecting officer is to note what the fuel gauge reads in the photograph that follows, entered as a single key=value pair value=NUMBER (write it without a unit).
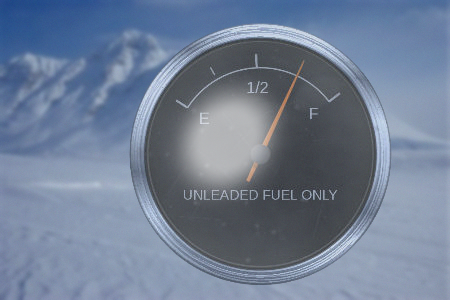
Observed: value=0.75
